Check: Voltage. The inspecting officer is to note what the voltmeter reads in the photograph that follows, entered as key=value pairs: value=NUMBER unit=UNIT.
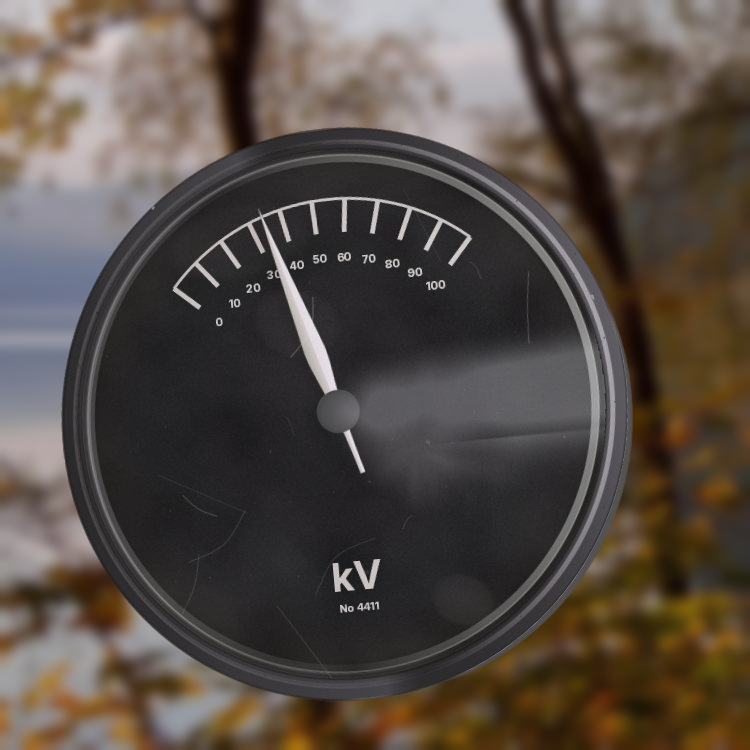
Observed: value=35 unit=kV
